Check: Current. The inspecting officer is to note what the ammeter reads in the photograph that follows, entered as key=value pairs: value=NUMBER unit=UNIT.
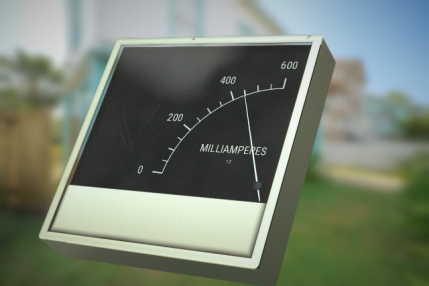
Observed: value=450 unit=mA
